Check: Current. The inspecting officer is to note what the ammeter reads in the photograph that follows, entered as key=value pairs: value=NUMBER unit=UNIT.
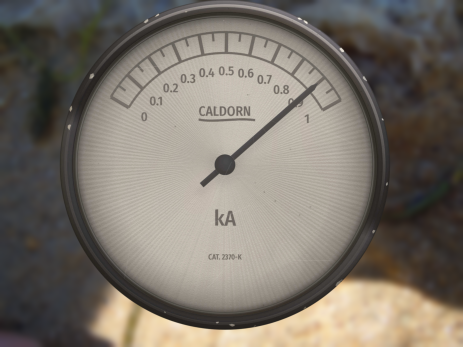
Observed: value=0.9 unit=kA
